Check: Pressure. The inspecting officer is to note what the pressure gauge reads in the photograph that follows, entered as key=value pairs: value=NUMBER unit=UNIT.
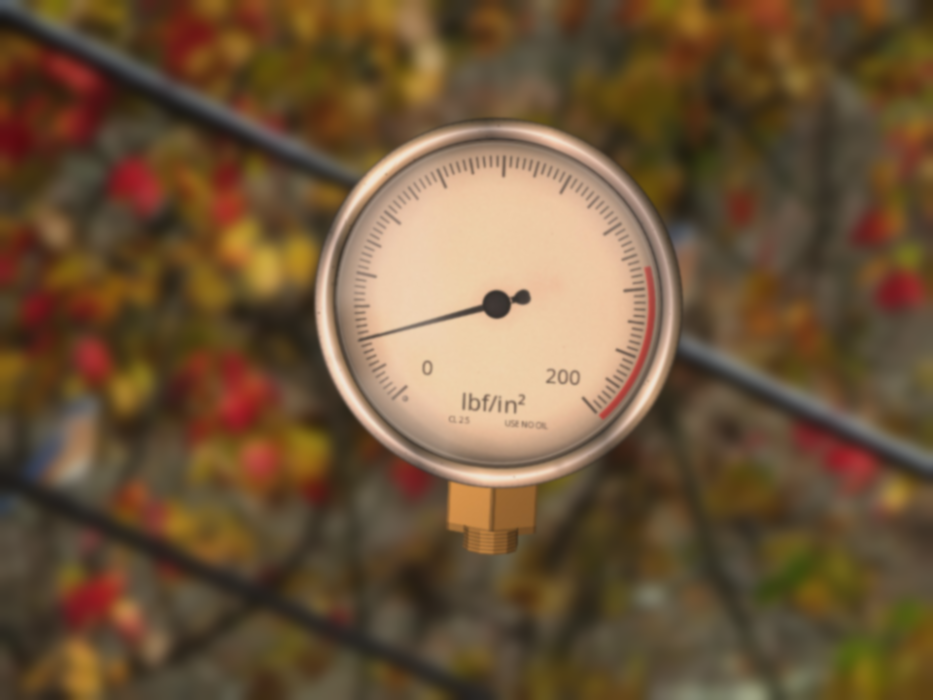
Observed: value=20 unit=psi
